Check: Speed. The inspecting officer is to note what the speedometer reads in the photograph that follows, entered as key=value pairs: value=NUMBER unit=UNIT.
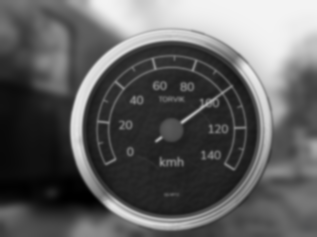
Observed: value=100 unit=km/h
